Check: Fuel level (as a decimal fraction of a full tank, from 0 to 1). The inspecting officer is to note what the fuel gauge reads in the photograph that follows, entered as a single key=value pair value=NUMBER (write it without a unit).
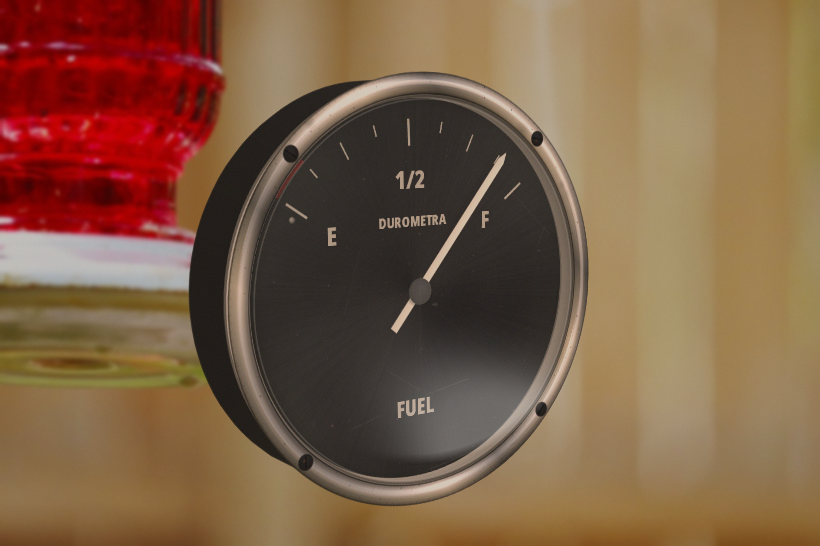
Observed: value=0.875
